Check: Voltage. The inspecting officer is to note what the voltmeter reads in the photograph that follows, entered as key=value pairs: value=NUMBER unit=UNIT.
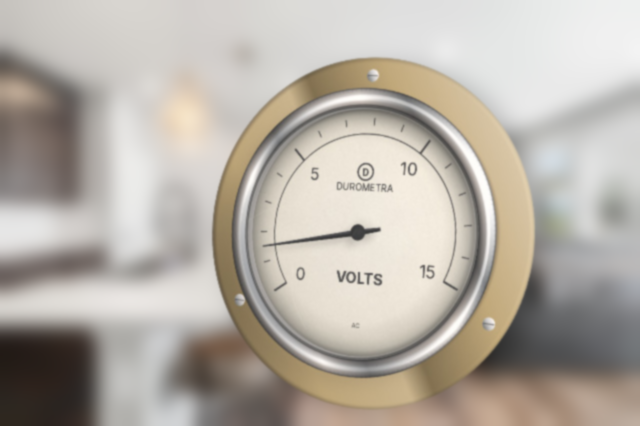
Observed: value=1.5 unit=V
